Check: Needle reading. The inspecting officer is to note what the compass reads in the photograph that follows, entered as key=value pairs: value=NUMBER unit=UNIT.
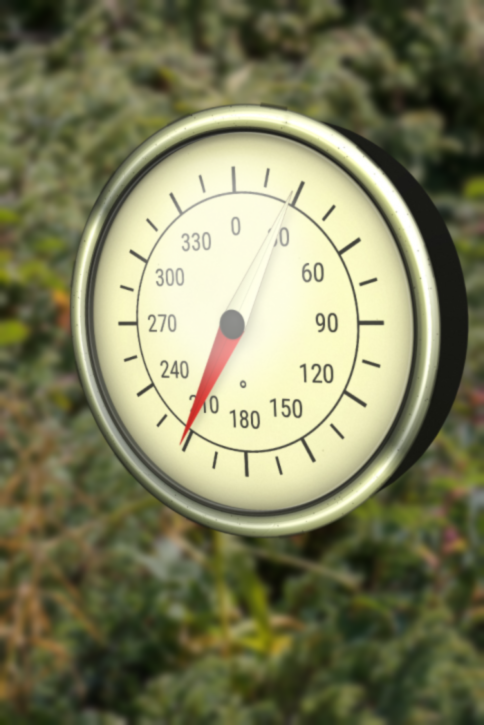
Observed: value=210 unit=°
